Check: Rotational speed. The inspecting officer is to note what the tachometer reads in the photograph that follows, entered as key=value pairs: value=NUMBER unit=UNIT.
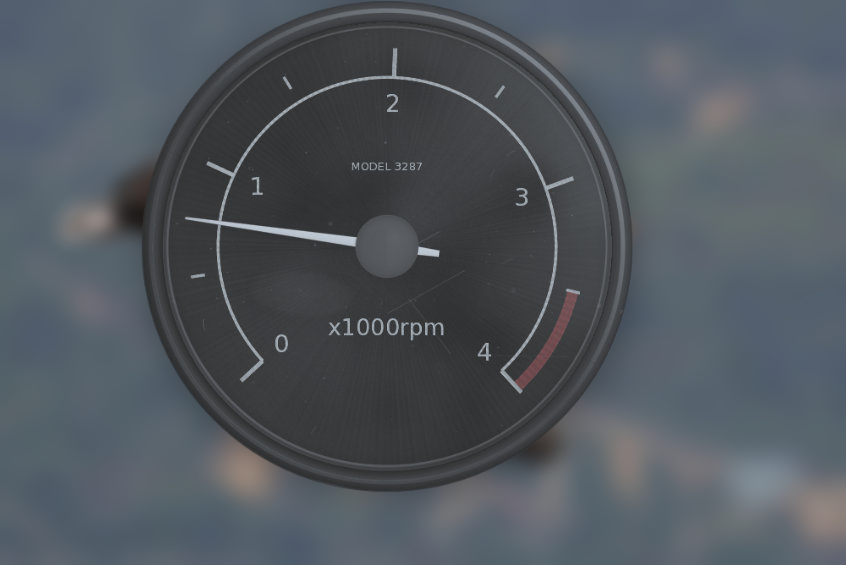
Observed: value=750 unit=rpm
